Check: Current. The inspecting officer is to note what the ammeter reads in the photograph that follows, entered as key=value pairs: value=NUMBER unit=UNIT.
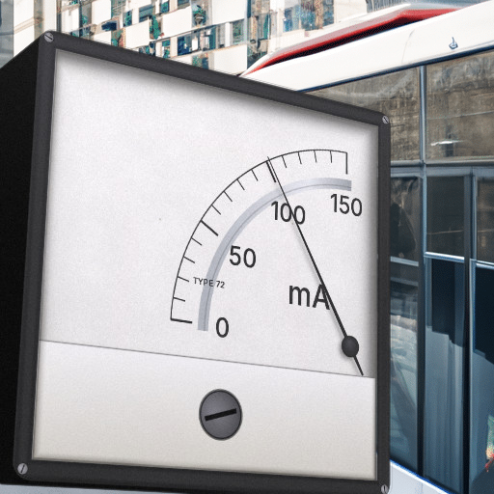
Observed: value=100 unit=mA
